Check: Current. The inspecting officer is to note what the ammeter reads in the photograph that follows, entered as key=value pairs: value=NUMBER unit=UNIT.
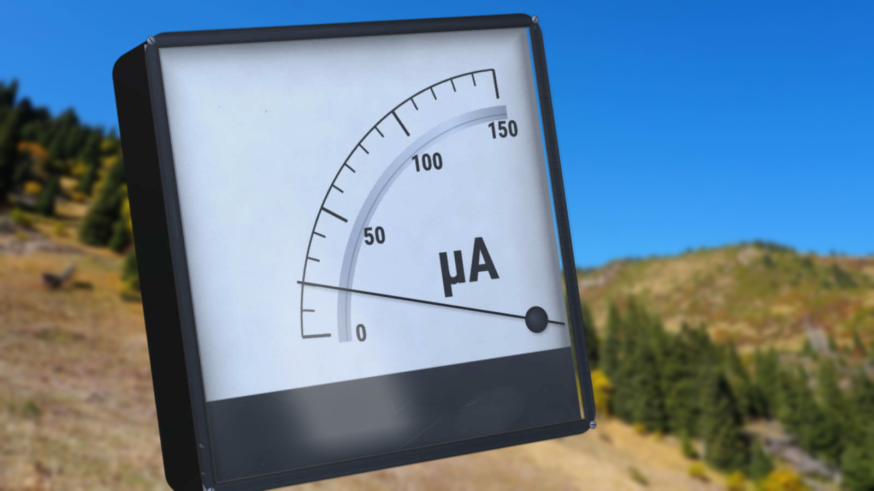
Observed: value=20 unit=µA
